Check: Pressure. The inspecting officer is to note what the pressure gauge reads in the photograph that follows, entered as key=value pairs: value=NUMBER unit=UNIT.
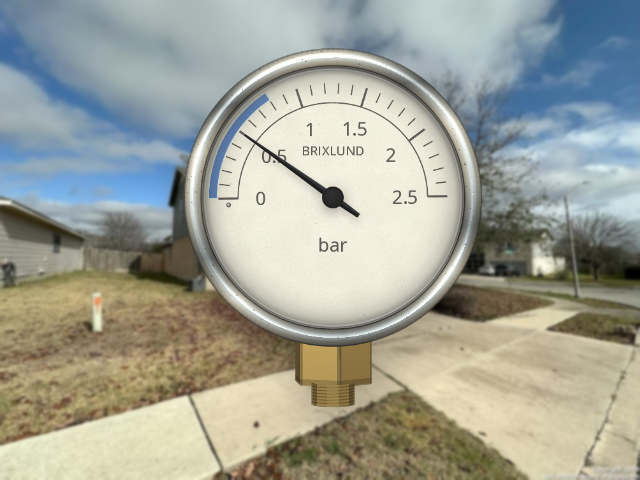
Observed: value=0.5 unit=bar
